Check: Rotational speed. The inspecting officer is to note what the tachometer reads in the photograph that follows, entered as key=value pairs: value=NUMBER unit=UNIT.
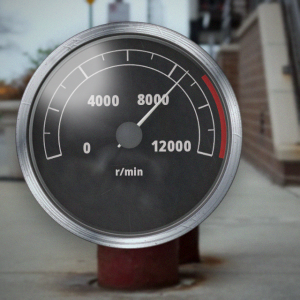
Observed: value=8500 unit=rpm
